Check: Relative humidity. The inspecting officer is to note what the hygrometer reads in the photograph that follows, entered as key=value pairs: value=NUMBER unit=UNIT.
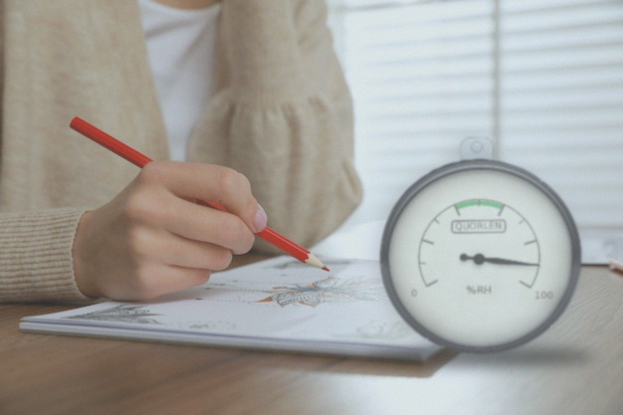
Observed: value=90 unit=%
